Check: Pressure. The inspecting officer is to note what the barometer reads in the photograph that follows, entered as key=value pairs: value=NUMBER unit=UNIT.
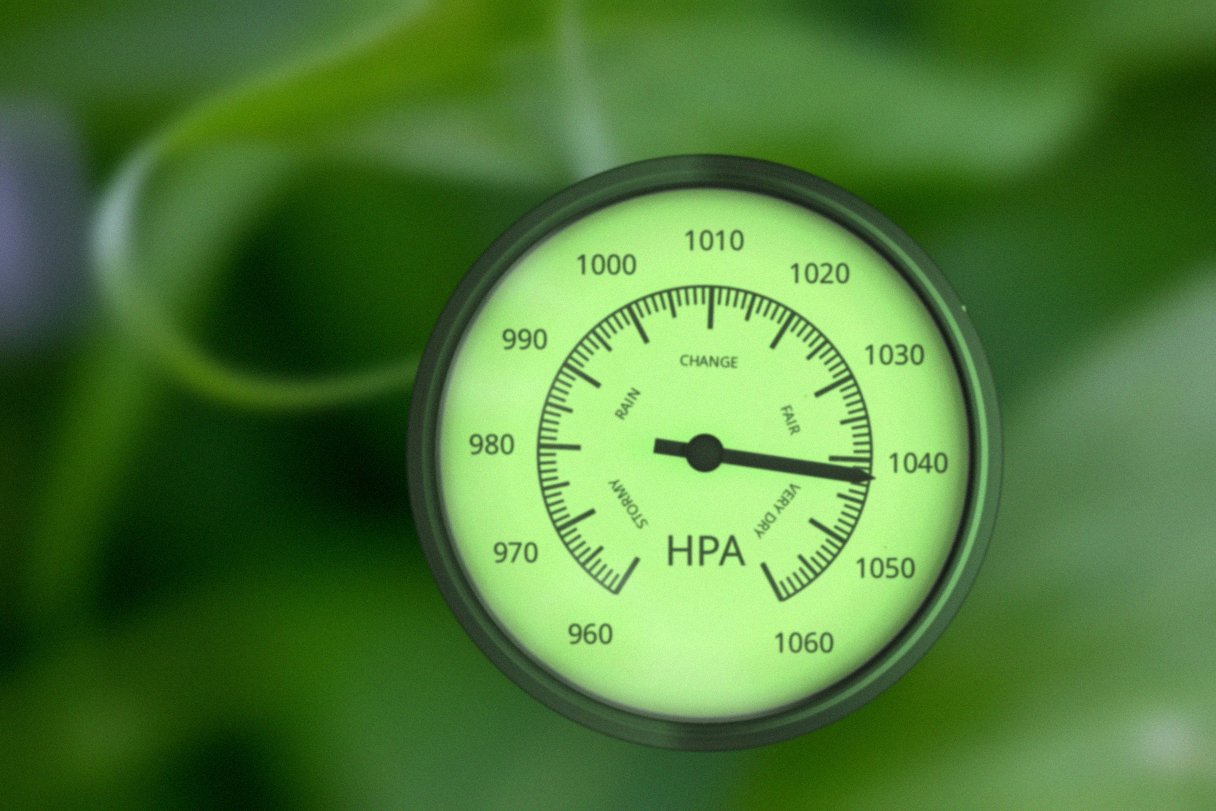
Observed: value=1042 unit=hPa
